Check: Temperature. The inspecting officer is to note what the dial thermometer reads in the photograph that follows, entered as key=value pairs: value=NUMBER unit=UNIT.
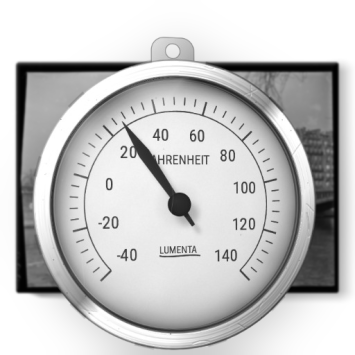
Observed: value=26 unit=°F
